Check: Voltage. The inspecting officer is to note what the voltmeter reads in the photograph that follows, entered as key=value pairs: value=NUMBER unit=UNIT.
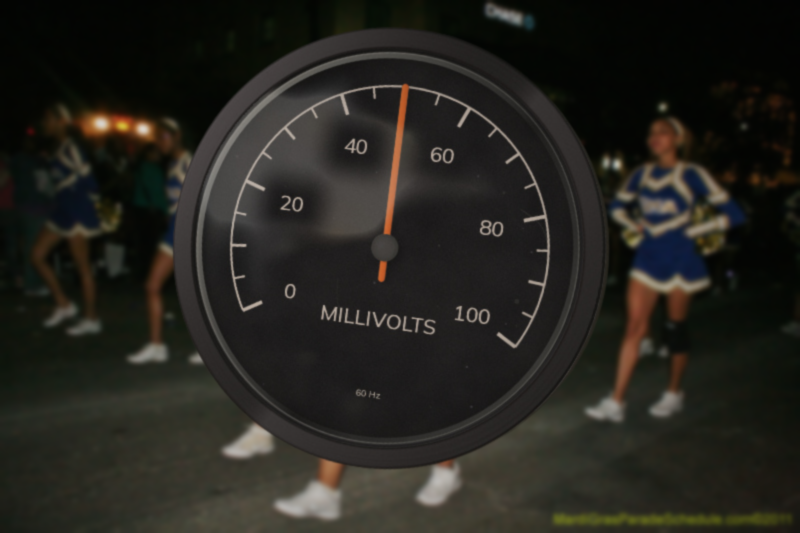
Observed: value=50 unit=mV
